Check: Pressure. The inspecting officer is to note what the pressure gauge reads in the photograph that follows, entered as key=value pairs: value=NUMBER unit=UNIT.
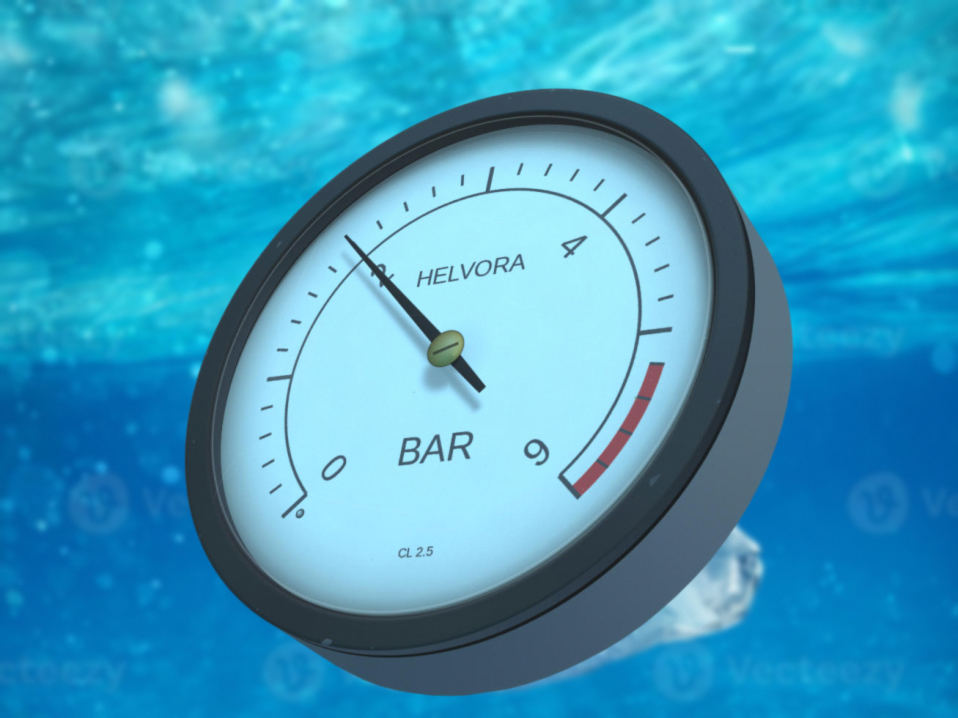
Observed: value=2 unit=bar
